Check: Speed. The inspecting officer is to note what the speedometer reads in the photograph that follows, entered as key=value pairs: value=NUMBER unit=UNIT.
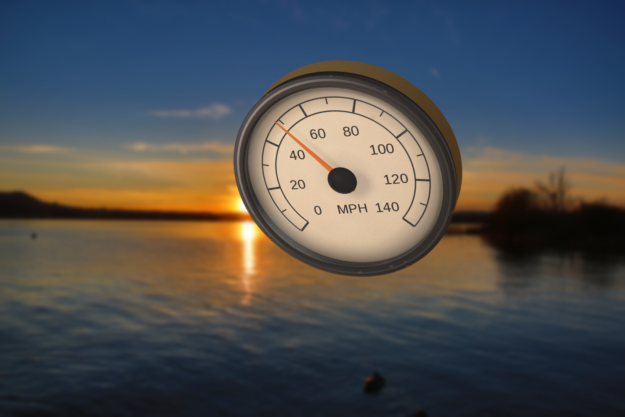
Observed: value=50 unit=mph
